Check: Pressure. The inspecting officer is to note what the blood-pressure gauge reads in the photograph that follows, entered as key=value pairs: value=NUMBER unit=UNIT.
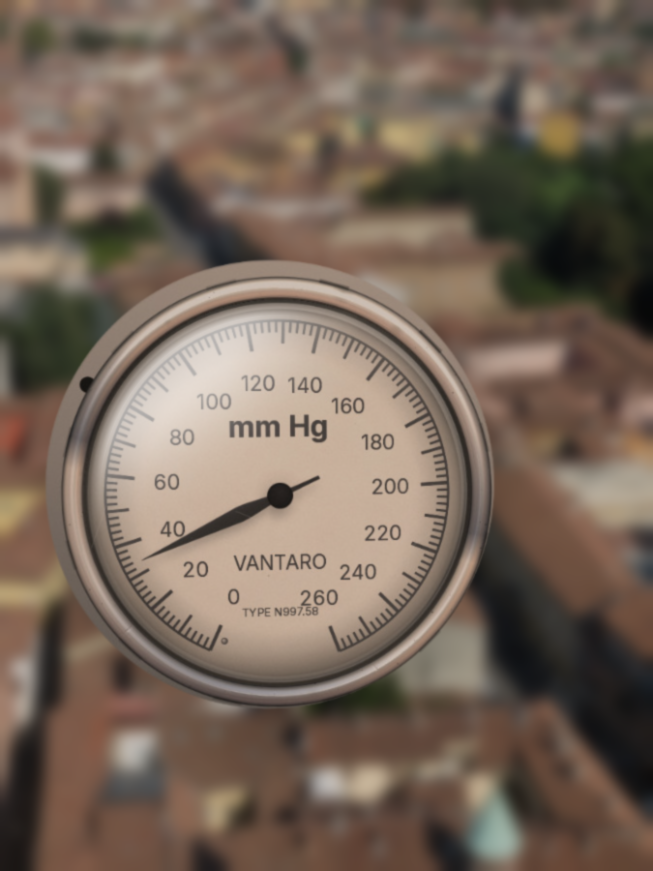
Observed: value=34 unit=mmHg
